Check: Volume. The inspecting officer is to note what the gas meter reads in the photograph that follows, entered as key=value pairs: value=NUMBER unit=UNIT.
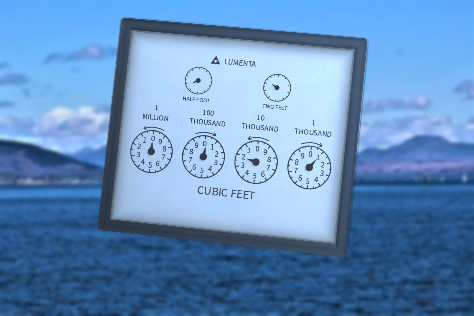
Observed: value=2100 unit=ft³
